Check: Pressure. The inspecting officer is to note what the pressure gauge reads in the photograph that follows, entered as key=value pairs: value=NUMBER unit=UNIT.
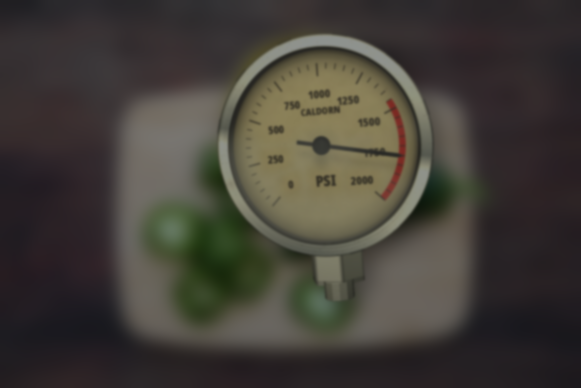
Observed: value=1750 unit=psi
